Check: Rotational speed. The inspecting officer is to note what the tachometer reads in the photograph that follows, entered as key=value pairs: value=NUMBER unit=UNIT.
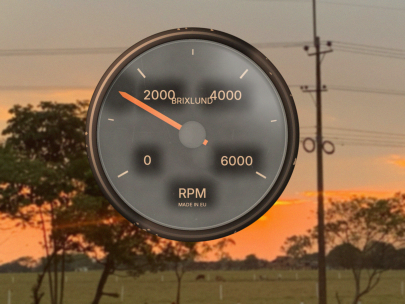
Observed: value=1500 unit=rpm
